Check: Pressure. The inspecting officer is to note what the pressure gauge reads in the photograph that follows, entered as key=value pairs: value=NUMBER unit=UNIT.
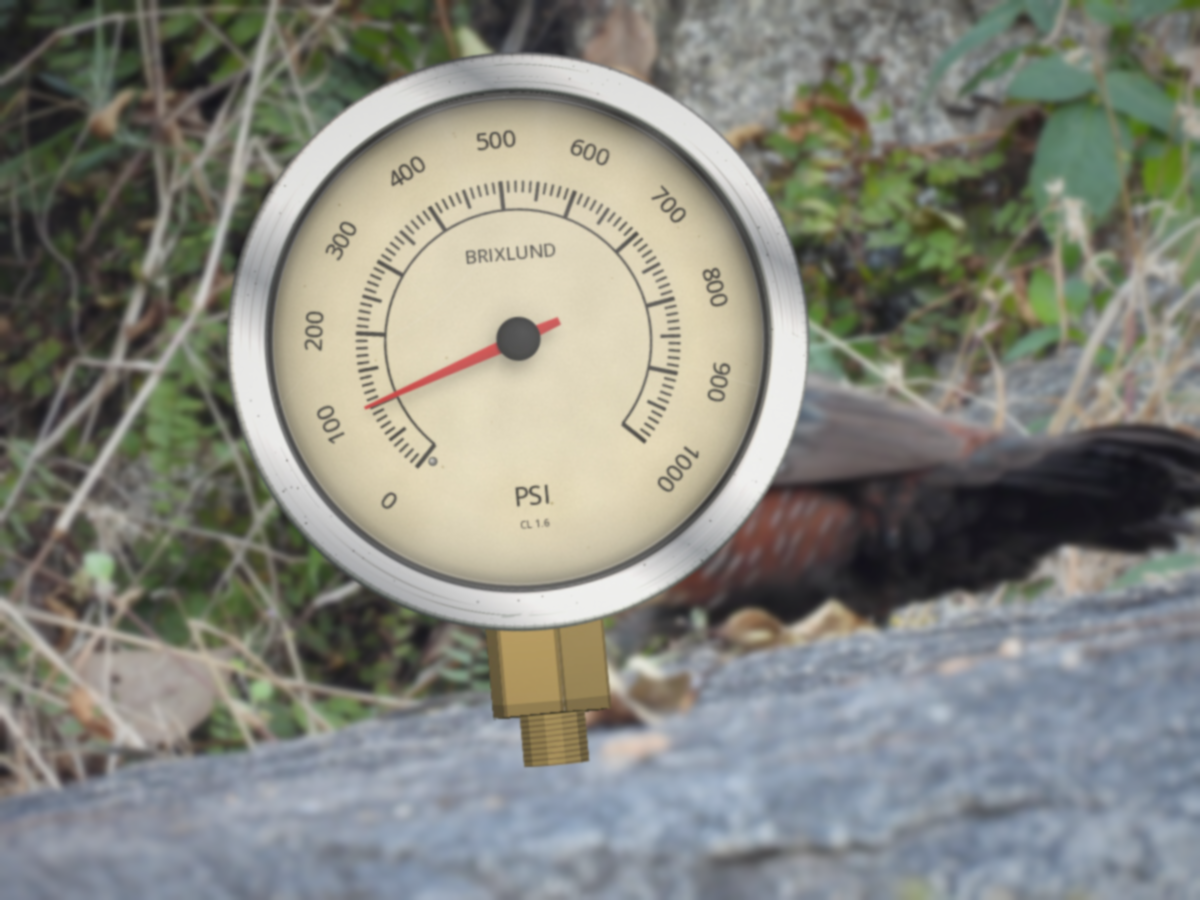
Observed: value=100 unit=psi
